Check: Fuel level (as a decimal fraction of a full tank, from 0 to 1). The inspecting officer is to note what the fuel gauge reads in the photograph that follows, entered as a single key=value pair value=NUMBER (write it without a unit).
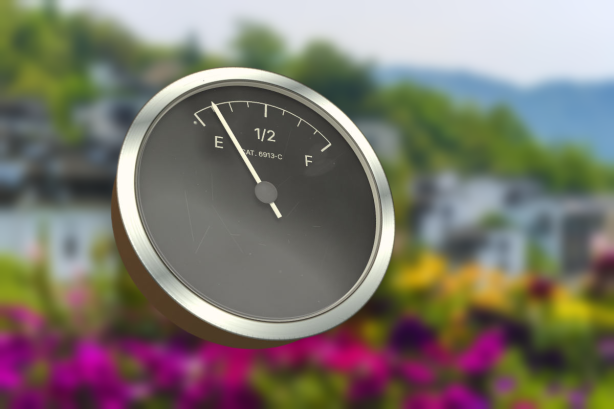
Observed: value=0.125
